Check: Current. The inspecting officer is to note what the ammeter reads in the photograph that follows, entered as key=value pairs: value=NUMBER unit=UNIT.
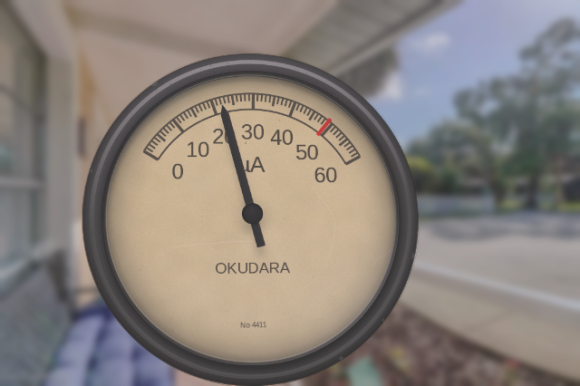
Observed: value=22 unit=µA
